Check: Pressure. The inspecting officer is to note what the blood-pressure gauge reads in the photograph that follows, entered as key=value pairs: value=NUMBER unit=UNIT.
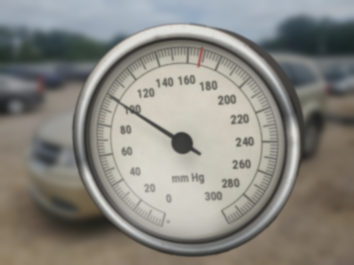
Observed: value=100 unit=mmHg
